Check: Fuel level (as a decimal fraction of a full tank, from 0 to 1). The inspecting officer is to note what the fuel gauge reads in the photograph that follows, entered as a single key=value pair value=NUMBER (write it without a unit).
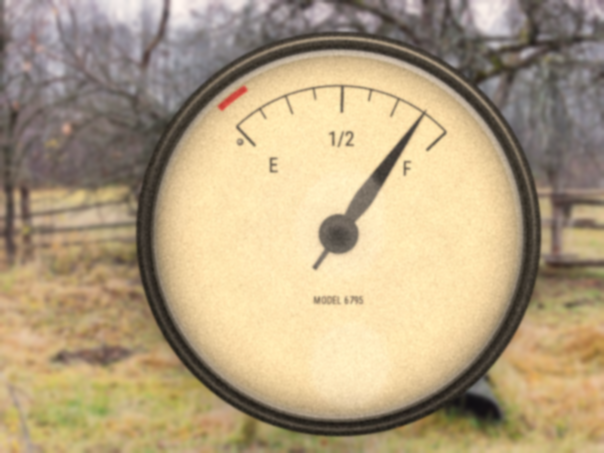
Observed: value=0.875
